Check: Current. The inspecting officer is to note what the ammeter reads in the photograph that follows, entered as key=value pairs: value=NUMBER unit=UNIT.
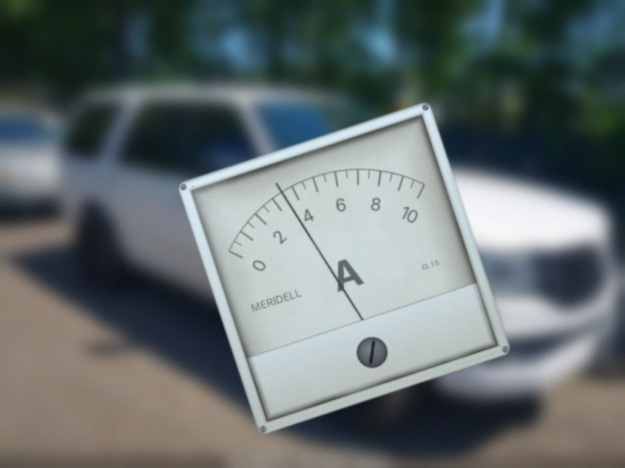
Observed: value=3.5 unit=A
